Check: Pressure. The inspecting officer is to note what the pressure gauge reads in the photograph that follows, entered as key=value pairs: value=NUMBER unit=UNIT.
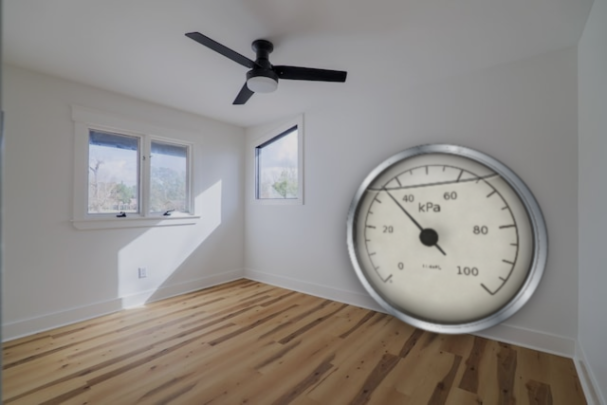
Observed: value=35 unit=kPa
